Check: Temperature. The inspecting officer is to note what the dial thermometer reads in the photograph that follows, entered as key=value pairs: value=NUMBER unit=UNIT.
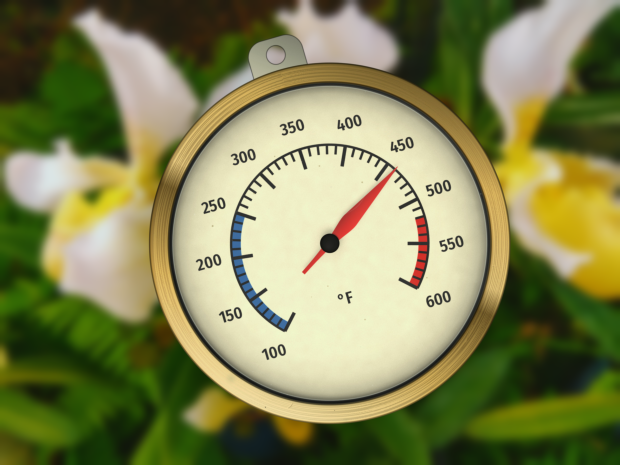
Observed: value=460 unit=°F
